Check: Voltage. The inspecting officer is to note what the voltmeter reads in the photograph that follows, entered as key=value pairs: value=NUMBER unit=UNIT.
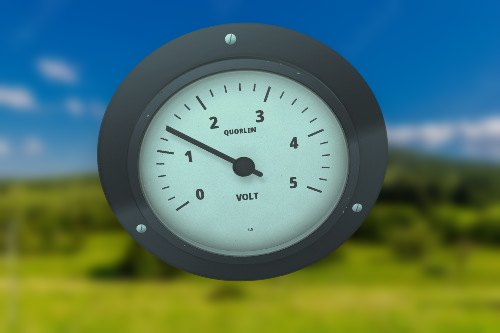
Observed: value=1.4 unit=V
